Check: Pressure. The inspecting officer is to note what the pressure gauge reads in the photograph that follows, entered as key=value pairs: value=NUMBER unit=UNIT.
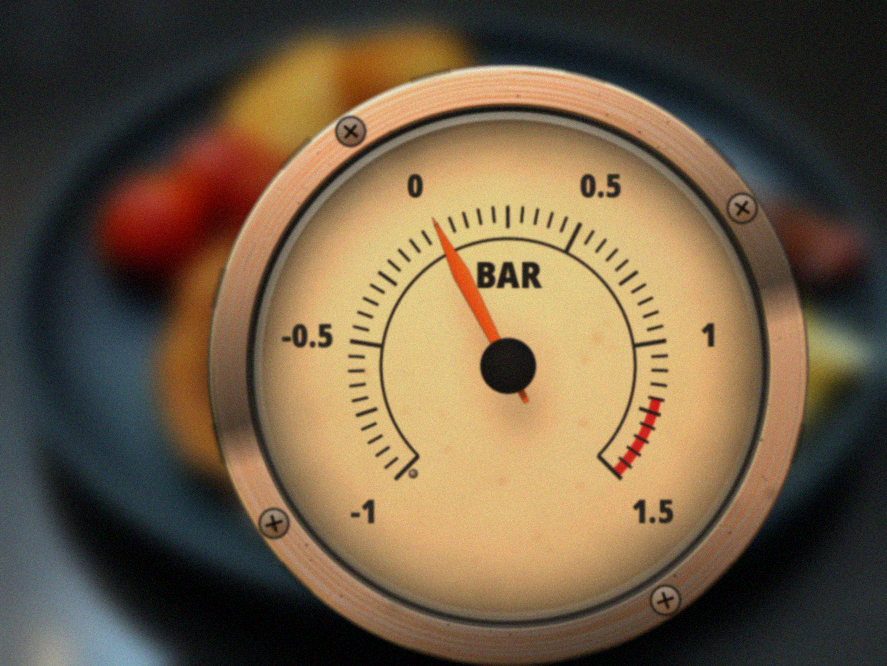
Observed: value=0 unit=bar
